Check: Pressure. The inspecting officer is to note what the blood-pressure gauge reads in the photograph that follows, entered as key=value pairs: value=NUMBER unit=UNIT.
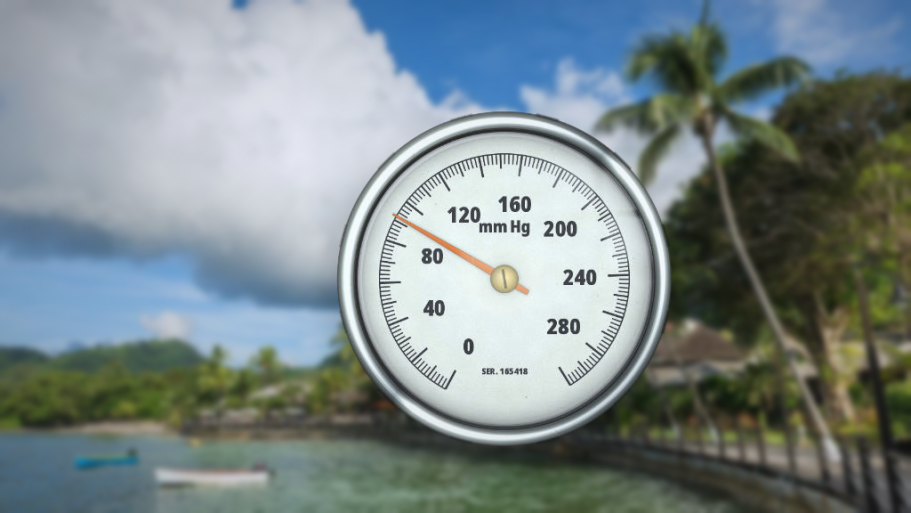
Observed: value=92 unit=mmHg
